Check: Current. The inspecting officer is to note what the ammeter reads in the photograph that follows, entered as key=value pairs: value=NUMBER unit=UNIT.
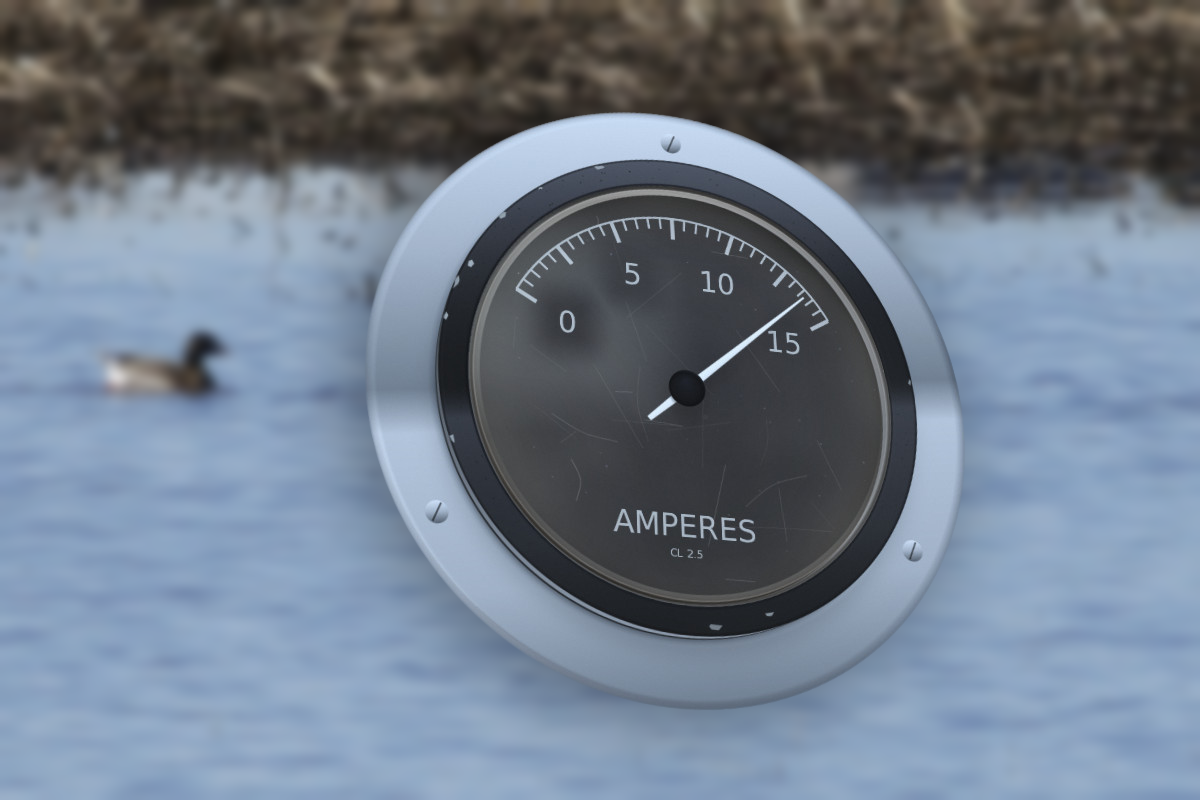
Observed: value=13.75 unit=A
